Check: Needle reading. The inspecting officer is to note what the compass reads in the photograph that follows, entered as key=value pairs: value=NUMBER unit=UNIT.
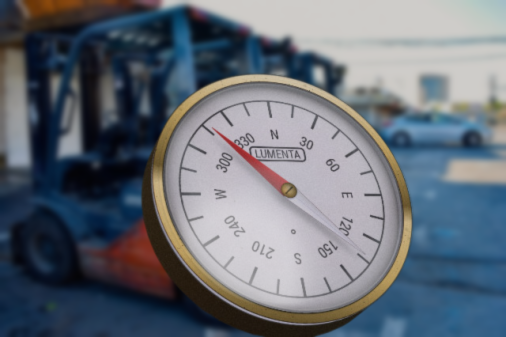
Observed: value=315 unit=°
